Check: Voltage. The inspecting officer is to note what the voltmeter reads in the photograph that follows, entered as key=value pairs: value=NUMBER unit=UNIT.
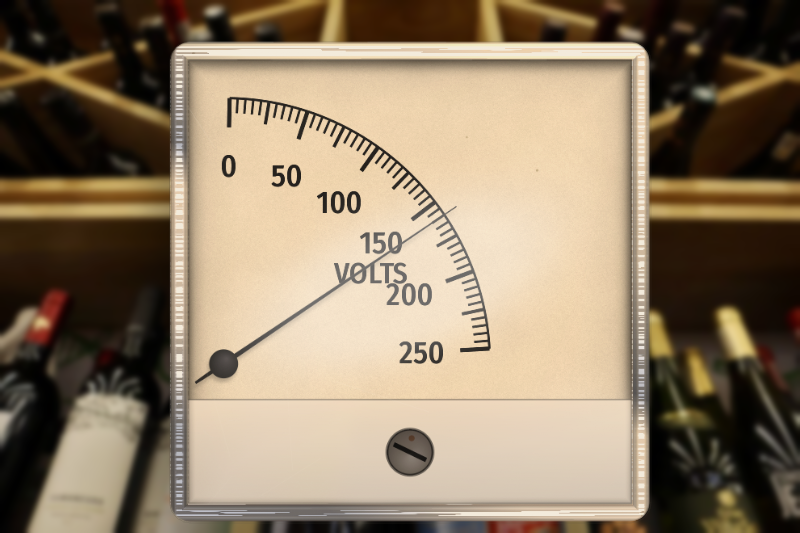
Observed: value=160 unit=V
